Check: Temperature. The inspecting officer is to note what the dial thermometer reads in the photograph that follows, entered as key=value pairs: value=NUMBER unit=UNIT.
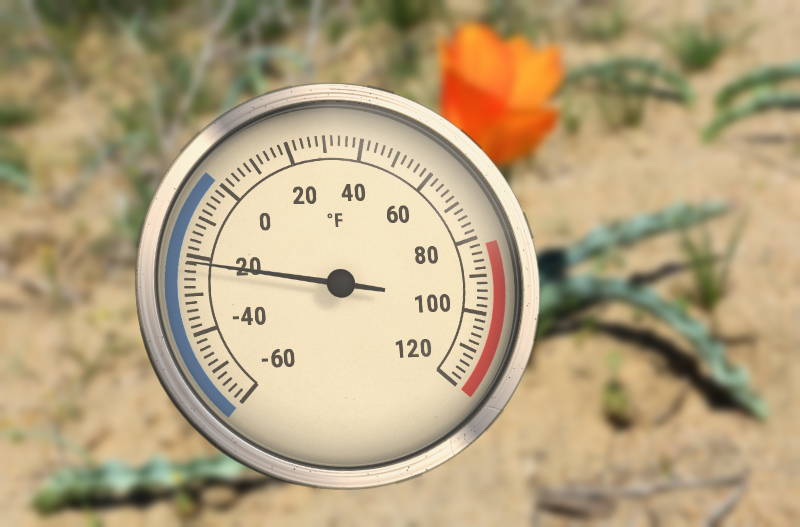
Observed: value=-22 unit=°F
